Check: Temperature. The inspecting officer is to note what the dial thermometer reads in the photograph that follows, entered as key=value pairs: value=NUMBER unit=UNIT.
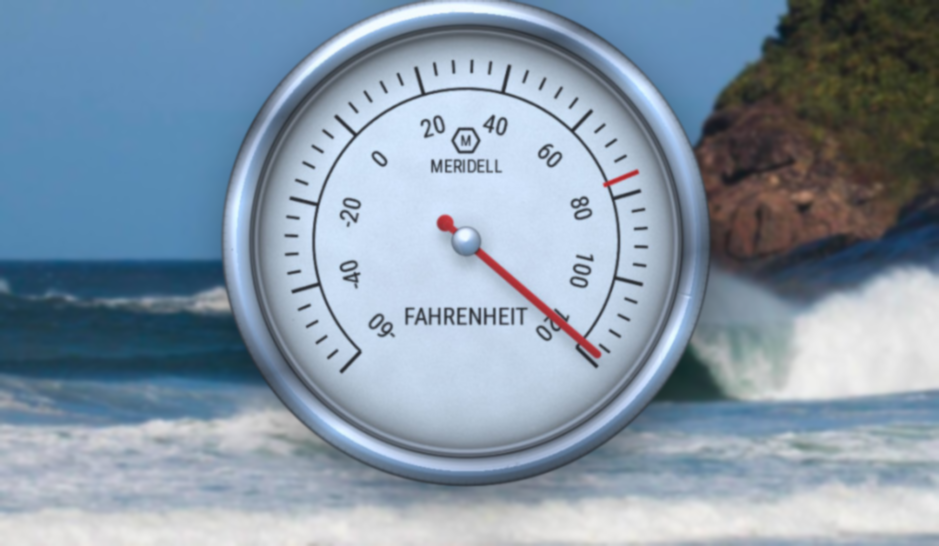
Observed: value=118 unit=°F
